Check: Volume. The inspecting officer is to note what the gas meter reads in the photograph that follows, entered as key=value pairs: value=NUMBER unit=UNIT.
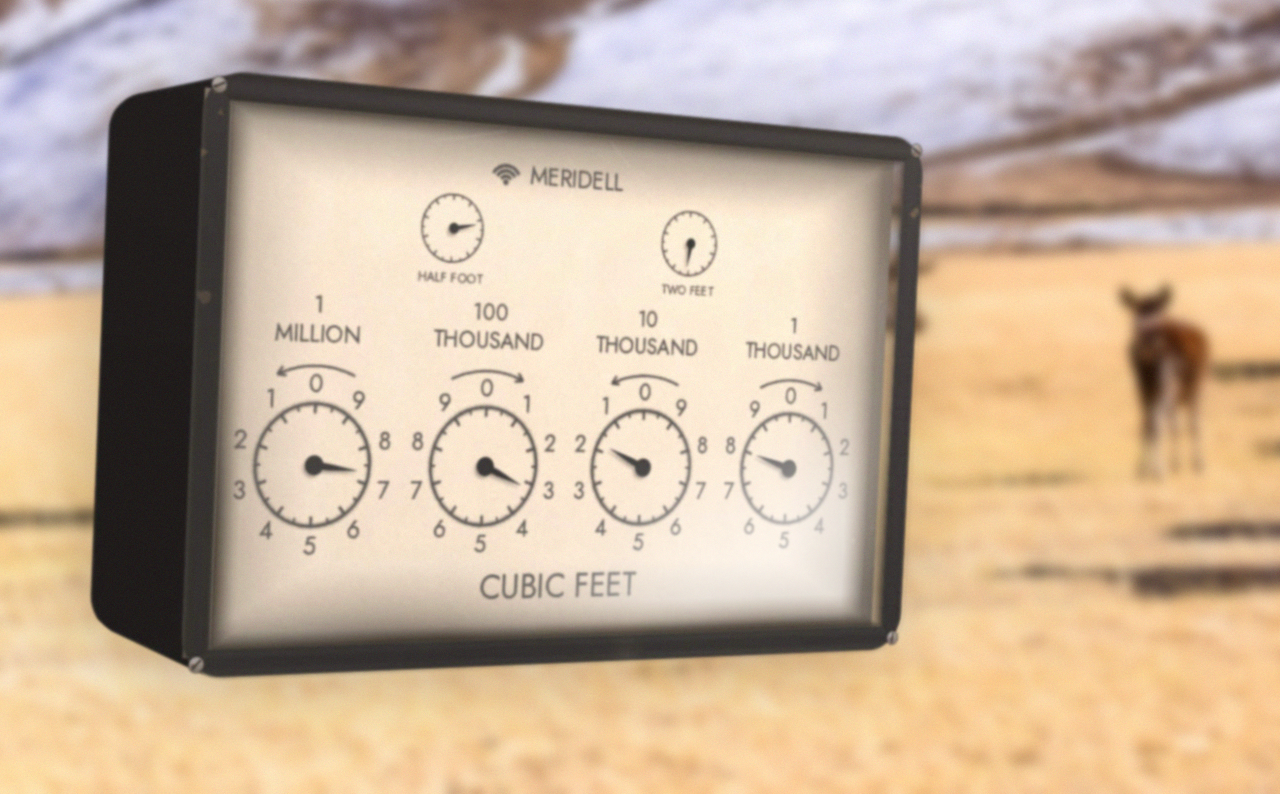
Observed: value=731800 unit=ft³
